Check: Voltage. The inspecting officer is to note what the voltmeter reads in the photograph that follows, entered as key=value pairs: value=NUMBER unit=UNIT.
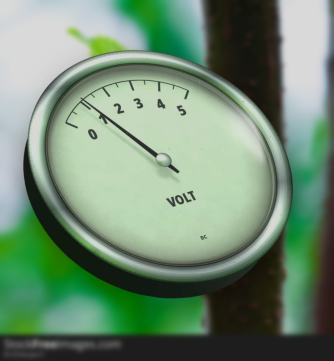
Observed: value=1 unit=V
